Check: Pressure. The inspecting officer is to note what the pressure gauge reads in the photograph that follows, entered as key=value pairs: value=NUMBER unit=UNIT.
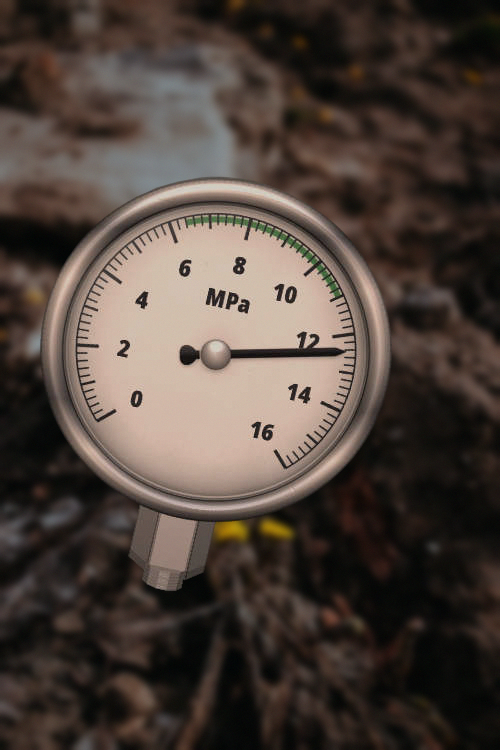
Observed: value=12.4 unit=MPa
